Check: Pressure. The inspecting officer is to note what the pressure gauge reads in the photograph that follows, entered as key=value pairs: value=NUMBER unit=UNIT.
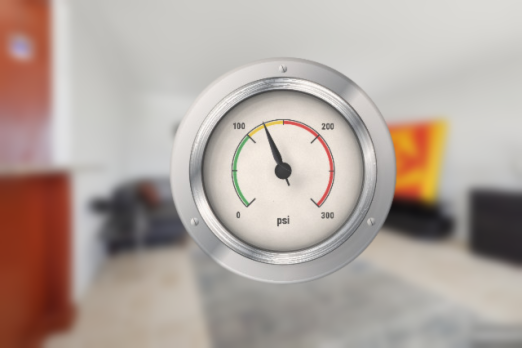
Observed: value=125 unit=psi
